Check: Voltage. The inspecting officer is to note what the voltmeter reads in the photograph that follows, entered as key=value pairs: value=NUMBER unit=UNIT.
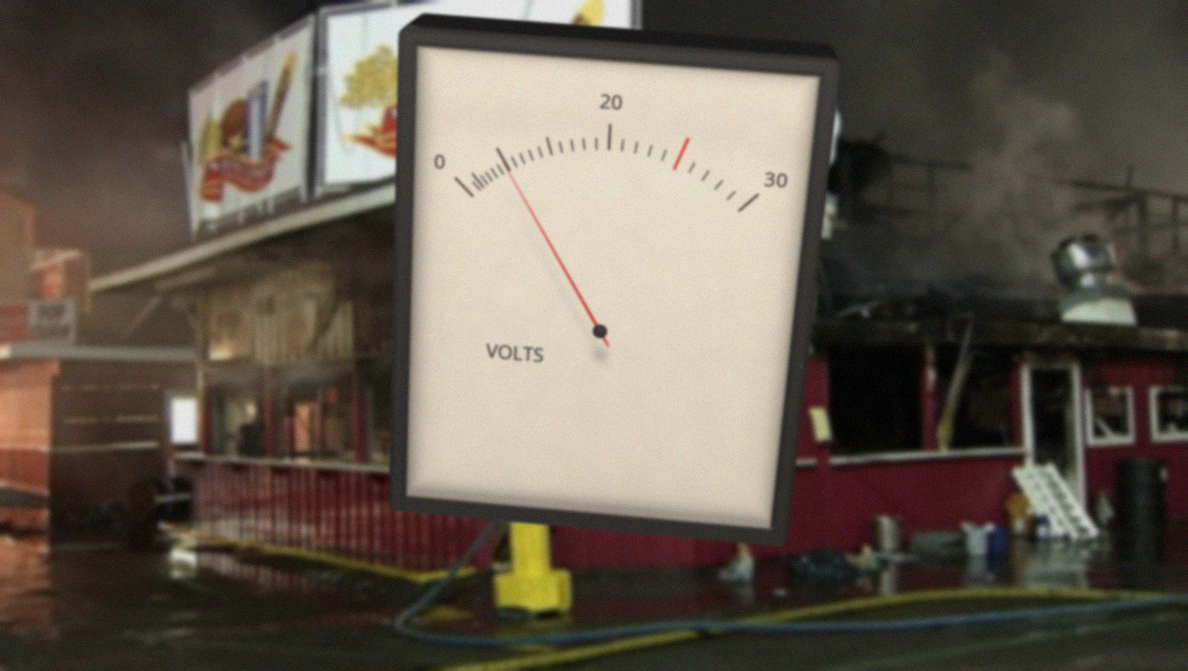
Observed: value=10 unit=V
